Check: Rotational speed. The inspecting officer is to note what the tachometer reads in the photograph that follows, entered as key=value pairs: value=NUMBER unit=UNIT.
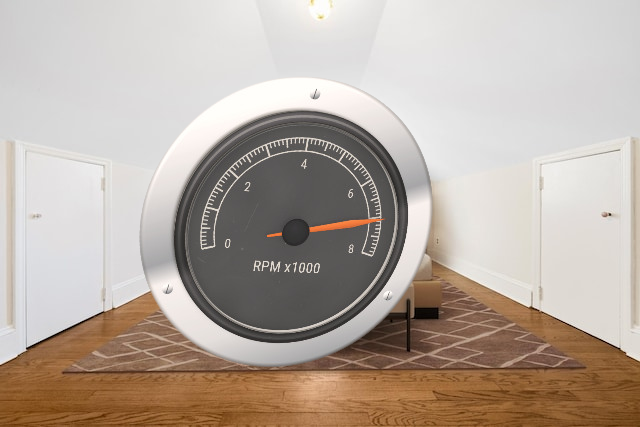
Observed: value=7000 unit=rpm
